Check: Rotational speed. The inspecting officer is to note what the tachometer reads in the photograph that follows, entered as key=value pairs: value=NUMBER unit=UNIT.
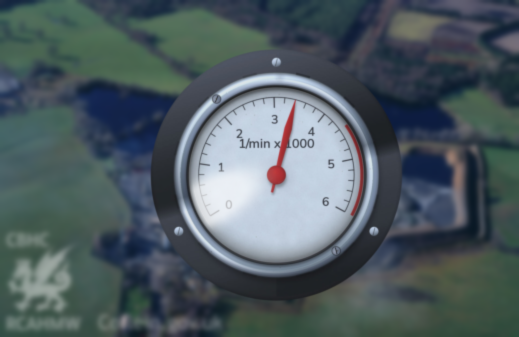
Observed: value=3400 unit=rpm
